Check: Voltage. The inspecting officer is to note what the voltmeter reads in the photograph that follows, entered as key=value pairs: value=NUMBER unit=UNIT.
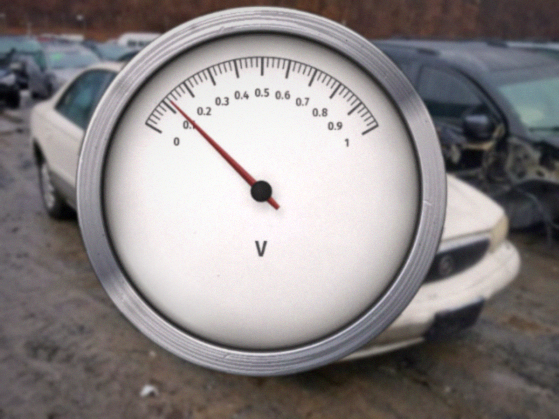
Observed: value=0.12 unit=V
